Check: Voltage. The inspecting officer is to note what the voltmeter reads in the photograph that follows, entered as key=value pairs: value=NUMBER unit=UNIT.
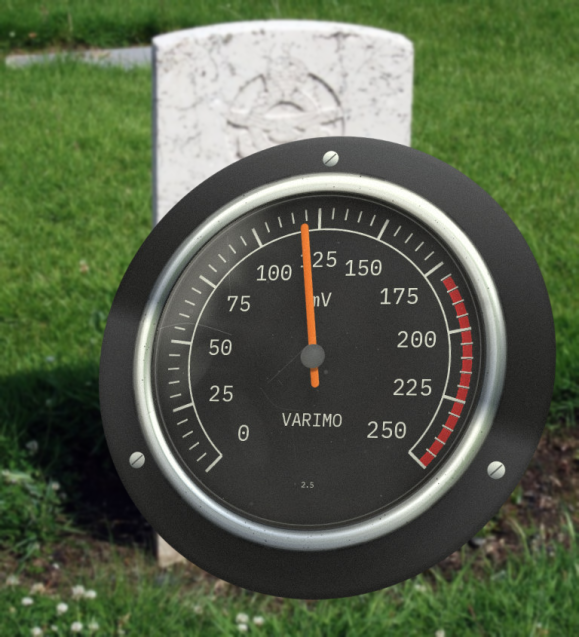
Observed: value=120 unit=mV
